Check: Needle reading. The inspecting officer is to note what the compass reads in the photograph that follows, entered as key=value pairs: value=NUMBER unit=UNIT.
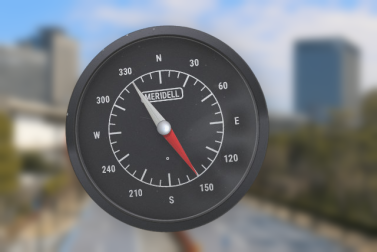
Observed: value=150 unit=°
